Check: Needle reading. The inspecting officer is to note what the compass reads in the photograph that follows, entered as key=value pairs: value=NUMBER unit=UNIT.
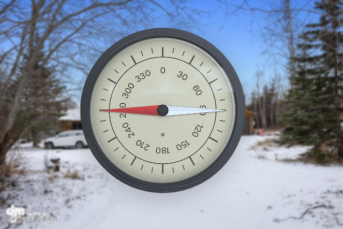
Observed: value=270 unit=°
